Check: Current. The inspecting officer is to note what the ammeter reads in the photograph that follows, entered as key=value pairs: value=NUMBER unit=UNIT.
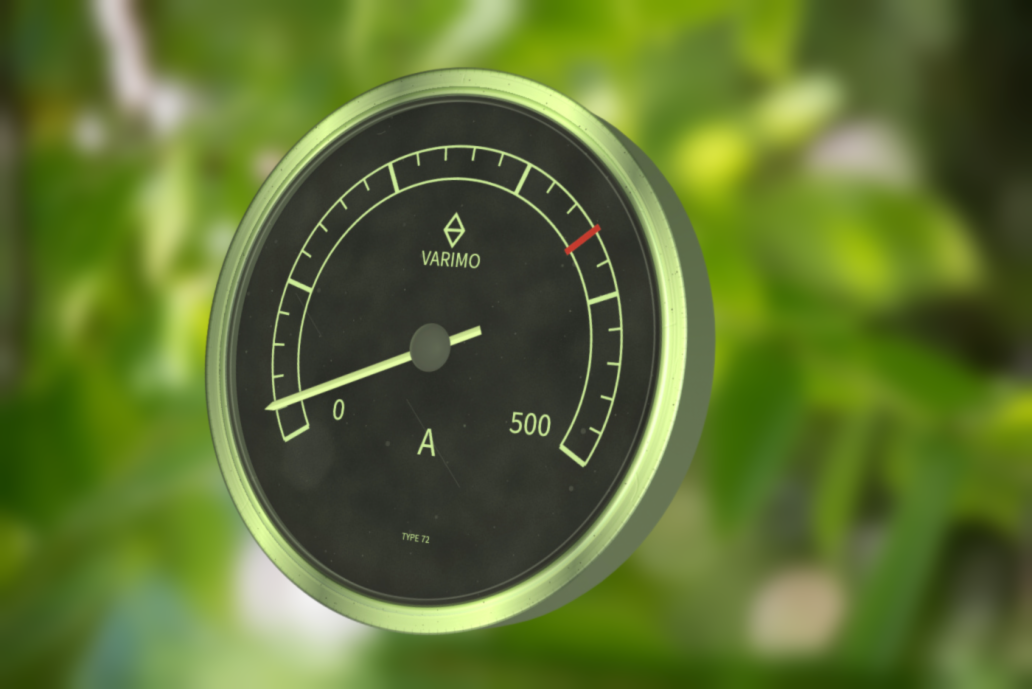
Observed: value=20 unit=A
